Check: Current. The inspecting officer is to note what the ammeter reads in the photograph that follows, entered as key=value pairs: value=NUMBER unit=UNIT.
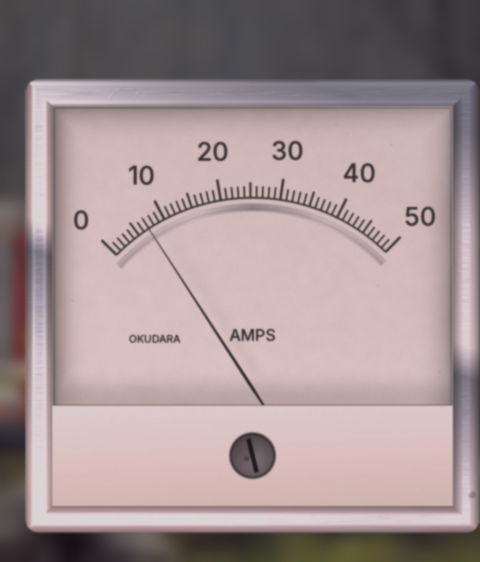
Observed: value=7 unit=A
